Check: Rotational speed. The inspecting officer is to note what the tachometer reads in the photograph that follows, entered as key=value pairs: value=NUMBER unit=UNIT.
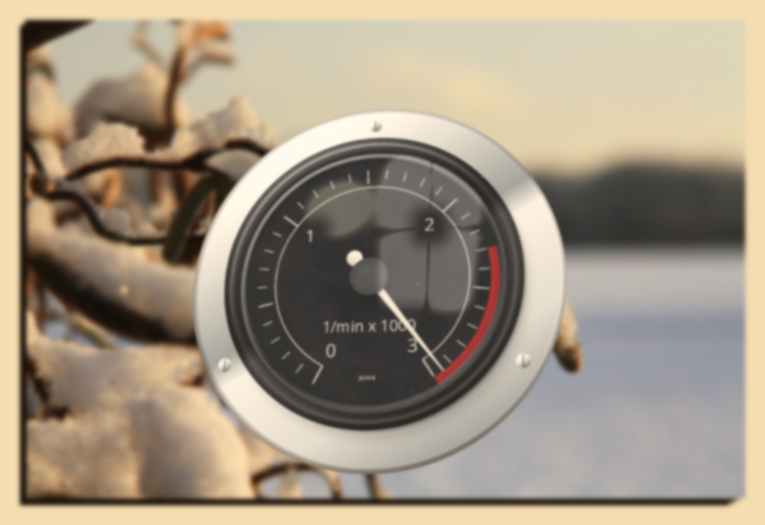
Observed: value=2950 unit=rpm
